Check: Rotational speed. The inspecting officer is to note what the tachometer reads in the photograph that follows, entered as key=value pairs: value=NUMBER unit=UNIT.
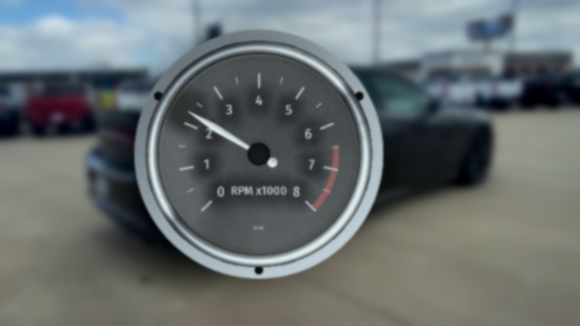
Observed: value=2250 unit=rpm
